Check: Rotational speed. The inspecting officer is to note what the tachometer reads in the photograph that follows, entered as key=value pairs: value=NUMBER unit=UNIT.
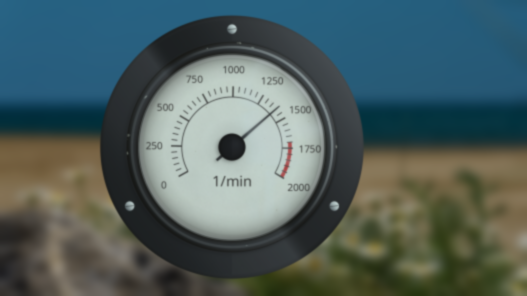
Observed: value=1400 unit=rpm
